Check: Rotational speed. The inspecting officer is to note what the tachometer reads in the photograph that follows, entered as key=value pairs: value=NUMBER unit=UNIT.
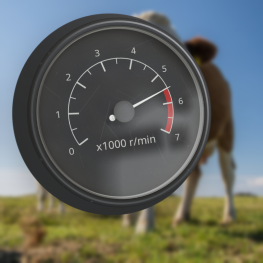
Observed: value=5500 unit=rpm
